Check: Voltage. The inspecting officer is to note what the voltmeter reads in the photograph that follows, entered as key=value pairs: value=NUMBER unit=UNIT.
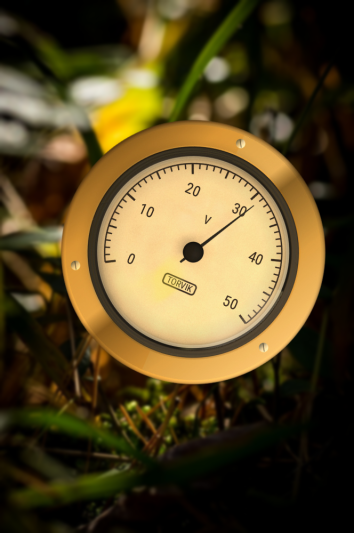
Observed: value=31 unit=V
